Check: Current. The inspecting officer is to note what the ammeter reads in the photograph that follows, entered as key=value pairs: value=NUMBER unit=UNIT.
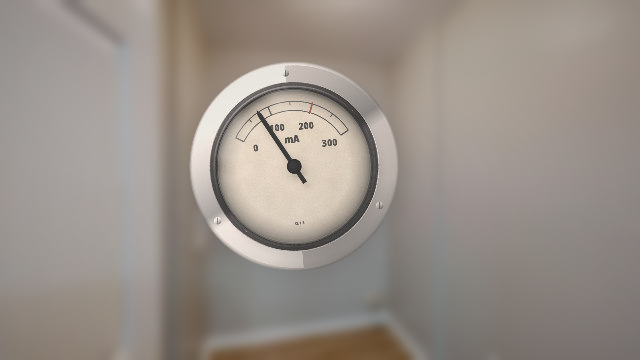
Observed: value=75 unit=mA
